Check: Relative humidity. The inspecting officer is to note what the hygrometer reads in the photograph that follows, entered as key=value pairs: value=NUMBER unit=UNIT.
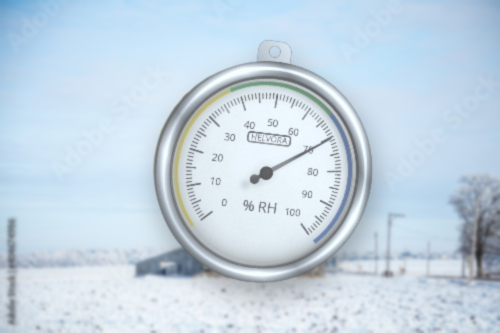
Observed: value=70 unit=%
